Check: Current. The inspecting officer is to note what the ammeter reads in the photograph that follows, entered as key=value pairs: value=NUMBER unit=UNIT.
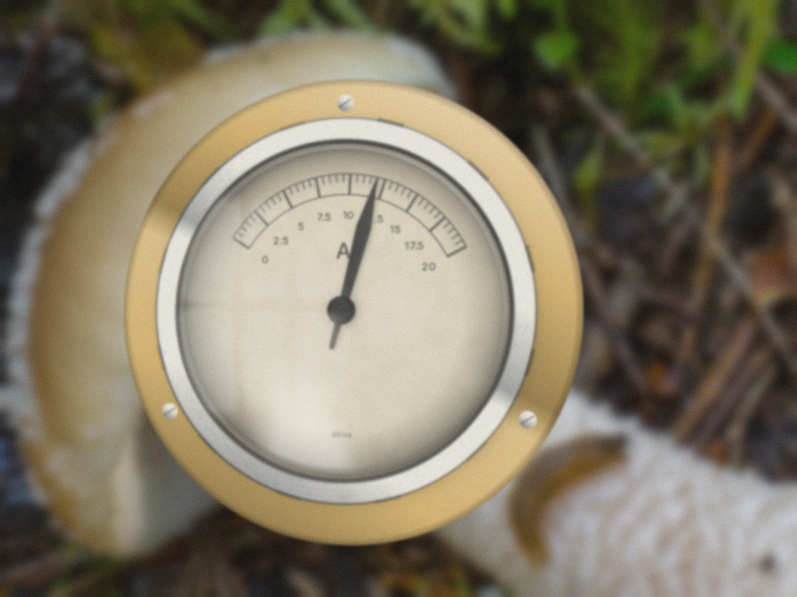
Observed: value=12 unit=A
